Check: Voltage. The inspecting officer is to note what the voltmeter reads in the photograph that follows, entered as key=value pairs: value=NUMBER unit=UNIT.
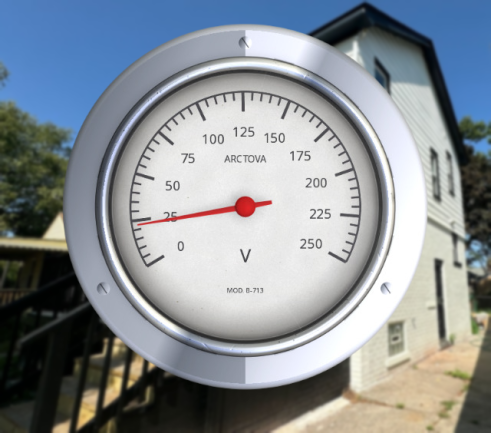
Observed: value=22.5 unit=V
